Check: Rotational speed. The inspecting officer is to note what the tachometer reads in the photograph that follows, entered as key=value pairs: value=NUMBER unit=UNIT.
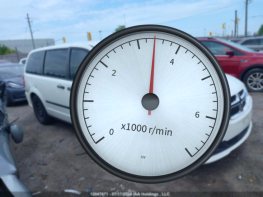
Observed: value=3400 unit=rpm
